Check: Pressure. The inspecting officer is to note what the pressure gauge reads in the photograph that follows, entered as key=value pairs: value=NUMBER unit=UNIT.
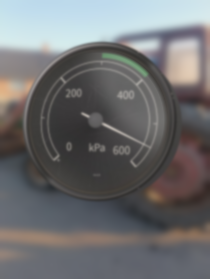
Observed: value=550 unit=kPa
